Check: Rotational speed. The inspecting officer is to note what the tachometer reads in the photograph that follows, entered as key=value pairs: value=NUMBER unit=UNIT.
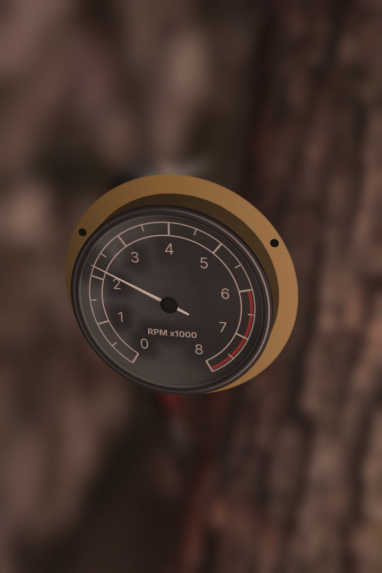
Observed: value=2250 unit=rpm
